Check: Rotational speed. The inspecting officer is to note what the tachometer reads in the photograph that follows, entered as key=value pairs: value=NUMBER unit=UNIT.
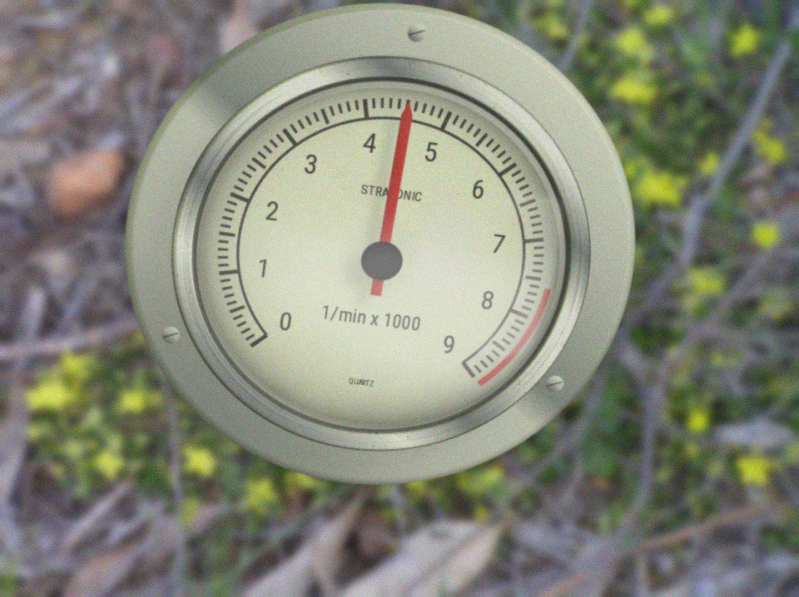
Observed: value=4500 unit=rpm
